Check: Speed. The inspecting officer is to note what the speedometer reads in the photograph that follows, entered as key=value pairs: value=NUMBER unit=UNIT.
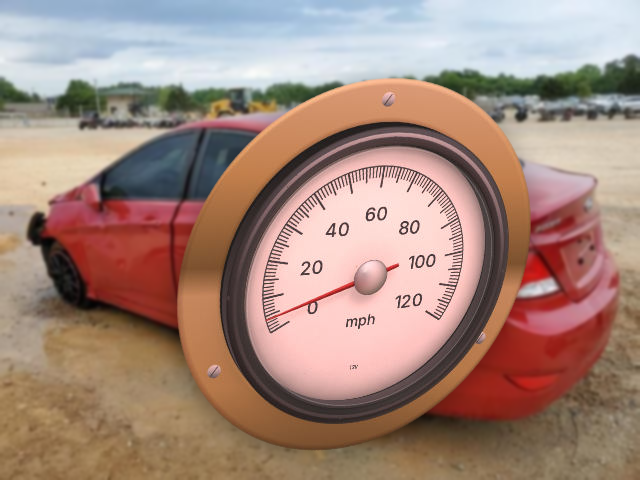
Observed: value=5 unit=mph
